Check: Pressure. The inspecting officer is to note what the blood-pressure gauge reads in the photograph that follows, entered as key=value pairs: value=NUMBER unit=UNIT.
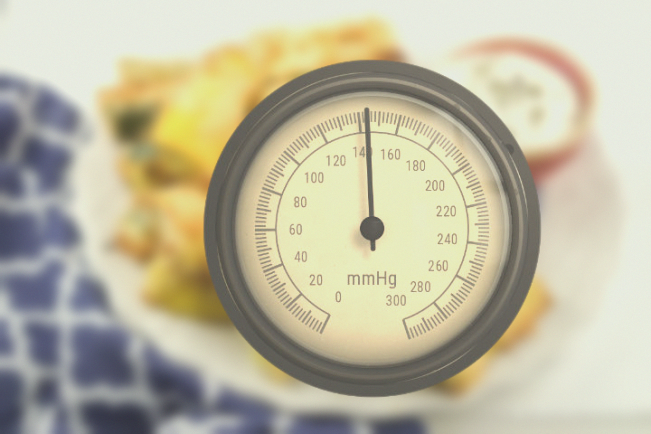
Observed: value=144 unit=mmHg
